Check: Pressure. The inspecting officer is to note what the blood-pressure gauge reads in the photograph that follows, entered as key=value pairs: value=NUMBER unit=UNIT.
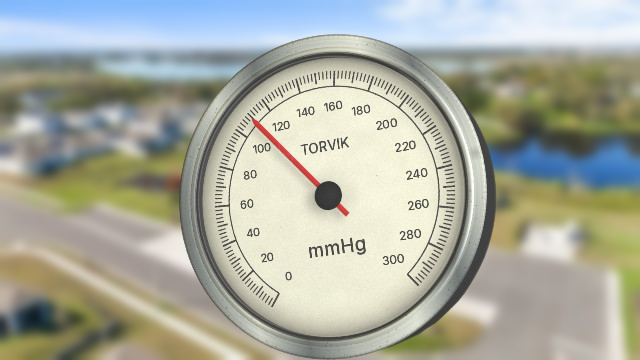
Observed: value=110 unit=mmHg
